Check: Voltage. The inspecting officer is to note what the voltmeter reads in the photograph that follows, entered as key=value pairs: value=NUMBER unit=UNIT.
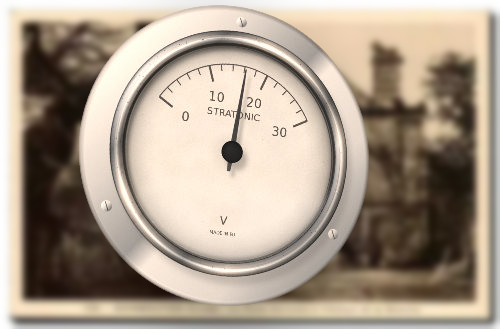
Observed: value=16 unit=V
